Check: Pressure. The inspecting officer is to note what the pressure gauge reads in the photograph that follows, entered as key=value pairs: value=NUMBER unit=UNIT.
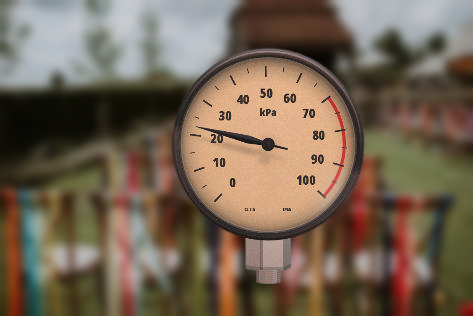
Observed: value=22.5 unit=kPa
